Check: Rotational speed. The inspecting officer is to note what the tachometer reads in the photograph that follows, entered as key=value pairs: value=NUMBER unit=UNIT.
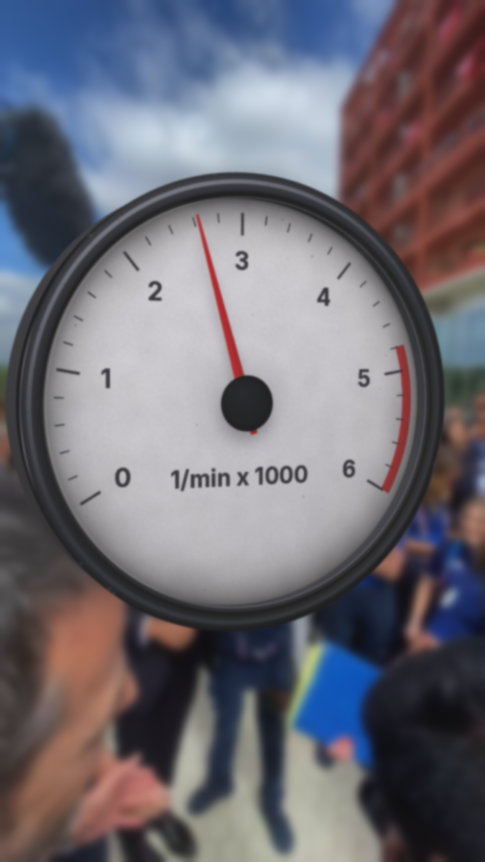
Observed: value=2600 unit=rpm
